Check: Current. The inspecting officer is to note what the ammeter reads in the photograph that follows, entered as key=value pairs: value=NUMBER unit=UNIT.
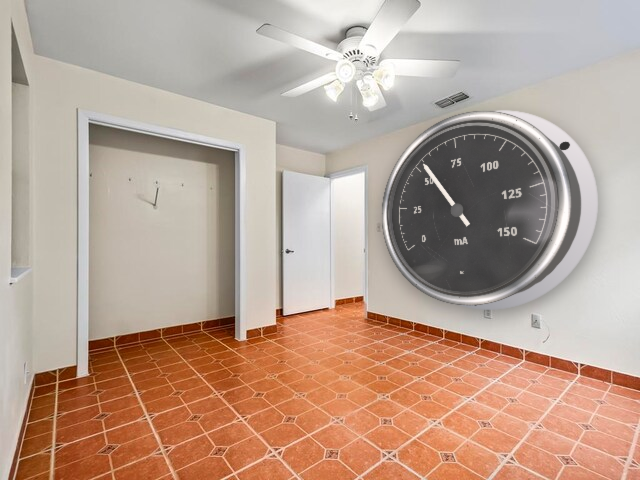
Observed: value=55 unit=mA
